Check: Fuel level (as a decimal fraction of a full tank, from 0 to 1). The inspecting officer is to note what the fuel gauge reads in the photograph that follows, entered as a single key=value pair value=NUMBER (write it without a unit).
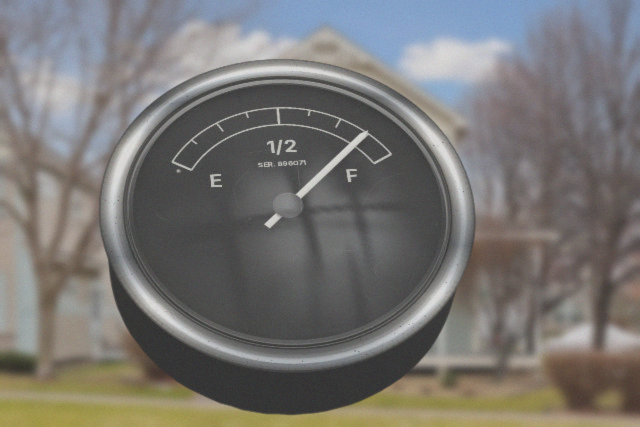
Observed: value=0.875
